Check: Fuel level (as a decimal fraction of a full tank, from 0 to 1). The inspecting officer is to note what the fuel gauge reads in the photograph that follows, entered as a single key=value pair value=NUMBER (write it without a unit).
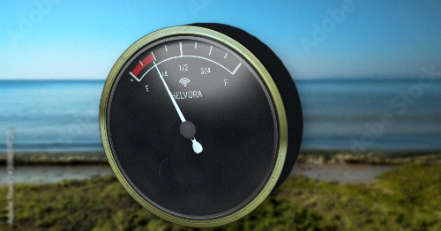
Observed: value=0.25
